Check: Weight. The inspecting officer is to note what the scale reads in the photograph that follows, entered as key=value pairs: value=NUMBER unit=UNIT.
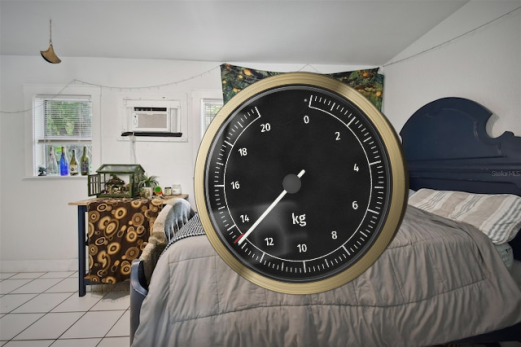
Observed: value=13.2 unit=kg
